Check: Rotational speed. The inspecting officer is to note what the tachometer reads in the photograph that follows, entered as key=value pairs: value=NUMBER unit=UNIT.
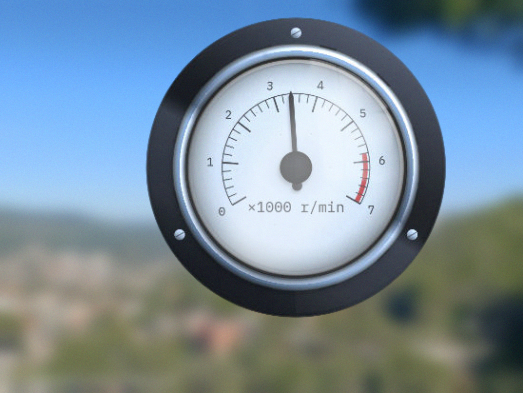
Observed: value=3400 unit=rpm
